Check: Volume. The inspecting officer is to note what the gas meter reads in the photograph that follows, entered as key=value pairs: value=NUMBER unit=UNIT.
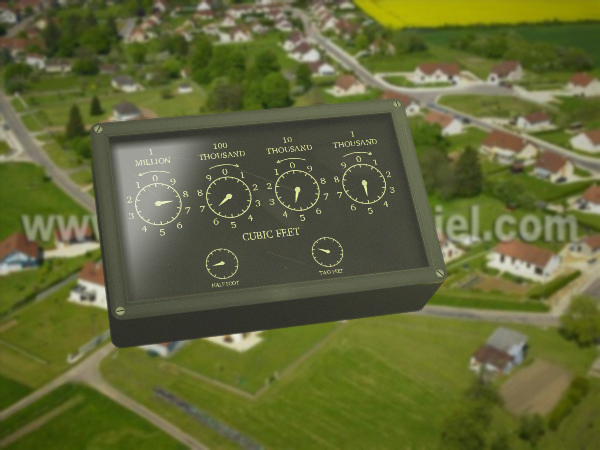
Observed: value=764500 unit=ft³
